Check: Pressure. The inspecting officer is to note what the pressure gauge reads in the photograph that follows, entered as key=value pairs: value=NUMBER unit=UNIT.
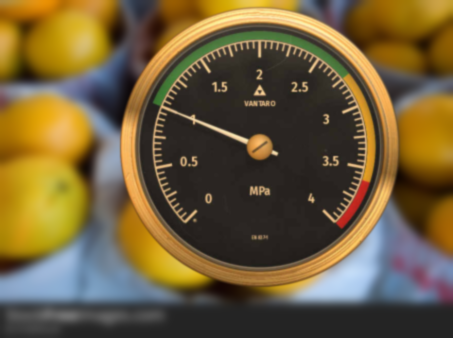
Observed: value=1 unit=MPa
